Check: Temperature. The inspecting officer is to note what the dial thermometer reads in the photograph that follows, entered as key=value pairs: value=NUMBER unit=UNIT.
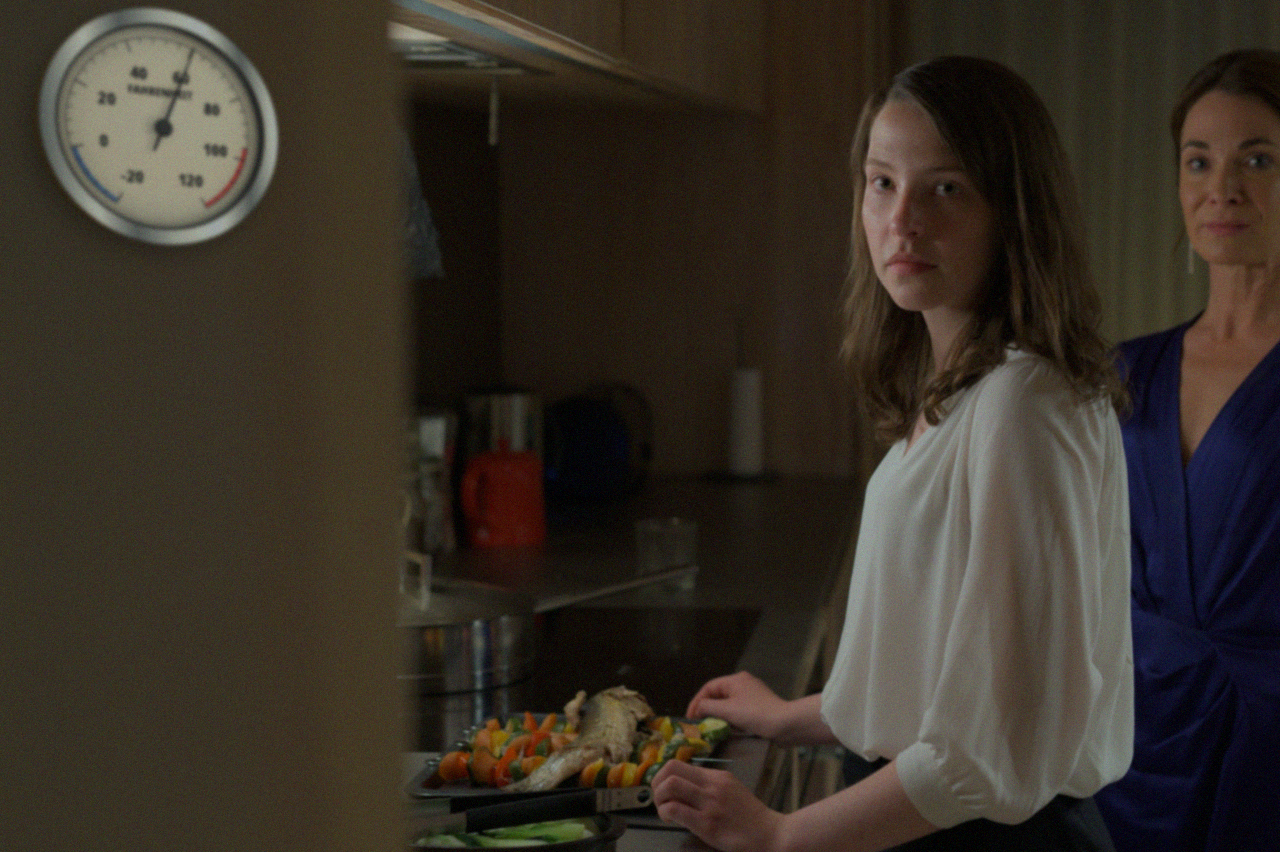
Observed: value=60 unit=°F
